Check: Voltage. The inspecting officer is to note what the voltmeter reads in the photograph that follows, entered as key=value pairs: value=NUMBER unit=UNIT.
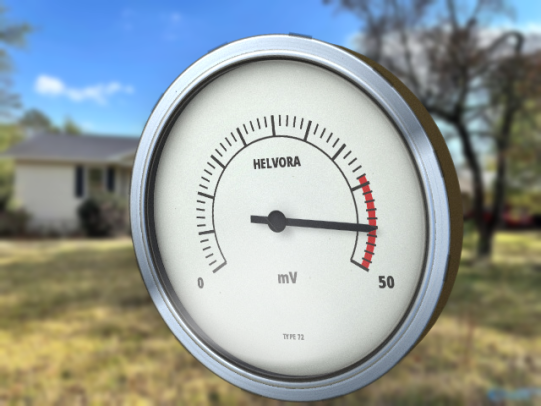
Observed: value=45 unit=mV
